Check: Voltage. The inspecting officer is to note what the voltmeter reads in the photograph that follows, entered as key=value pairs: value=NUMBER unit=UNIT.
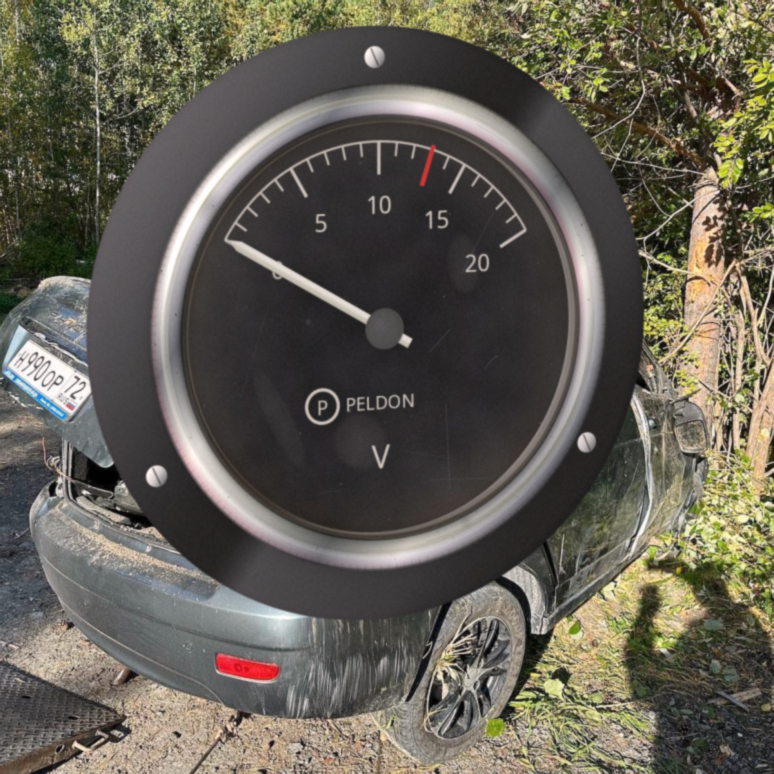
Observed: value=0 unit=V
